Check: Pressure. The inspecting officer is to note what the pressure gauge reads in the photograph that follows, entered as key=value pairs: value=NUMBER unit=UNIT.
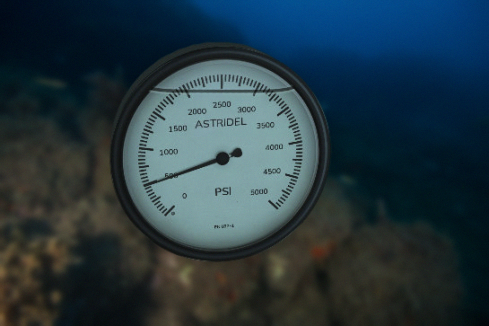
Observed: value=500 unit=psi
